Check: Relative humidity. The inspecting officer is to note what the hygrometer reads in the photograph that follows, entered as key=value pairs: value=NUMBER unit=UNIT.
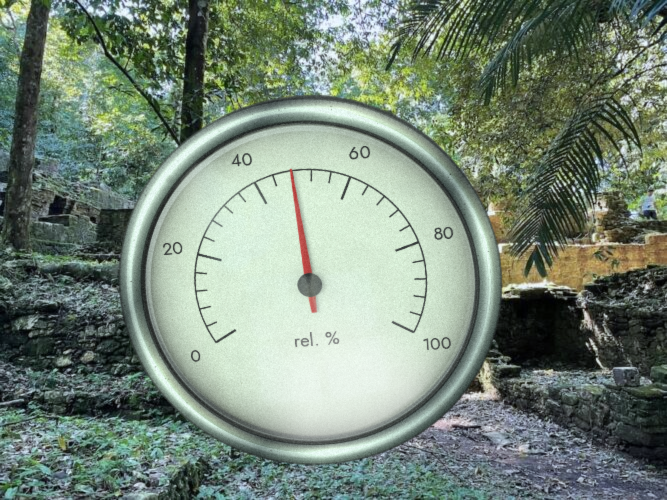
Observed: value=48 unit=%
